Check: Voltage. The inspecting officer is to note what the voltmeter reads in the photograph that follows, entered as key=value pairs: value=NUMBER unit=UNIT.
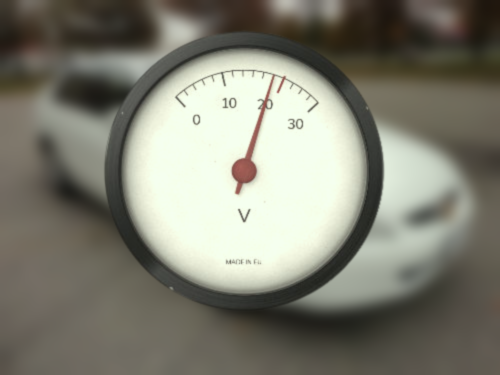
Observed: value=20 unit=V
